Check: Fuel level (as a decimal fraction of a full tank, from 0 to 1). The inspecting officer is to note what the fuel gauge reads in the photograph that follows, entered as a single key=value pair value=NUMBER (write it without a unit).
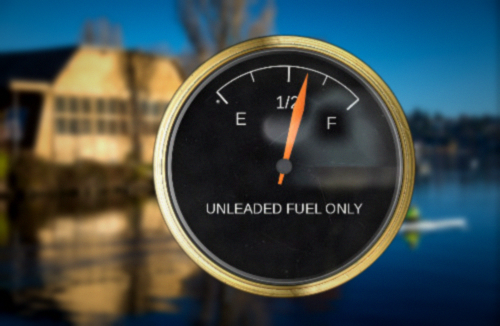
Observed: value=0.625
